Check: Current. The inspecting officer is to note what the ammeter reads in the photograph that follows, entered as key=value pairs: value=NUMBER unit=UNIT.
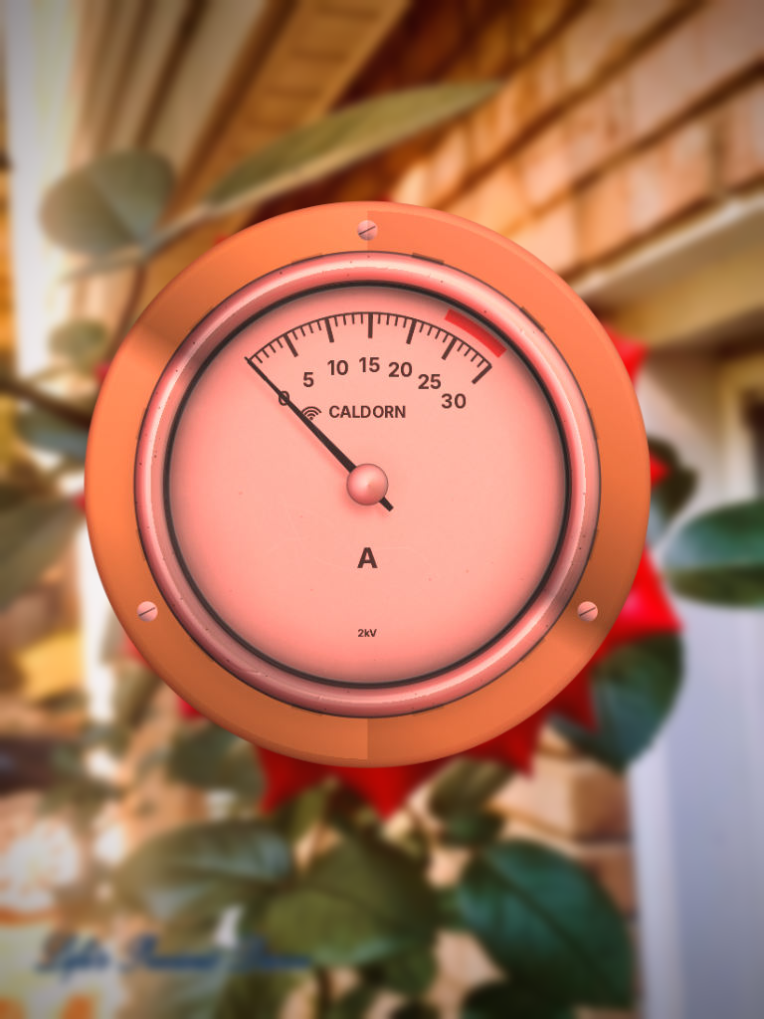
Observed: value=0 unit=A
